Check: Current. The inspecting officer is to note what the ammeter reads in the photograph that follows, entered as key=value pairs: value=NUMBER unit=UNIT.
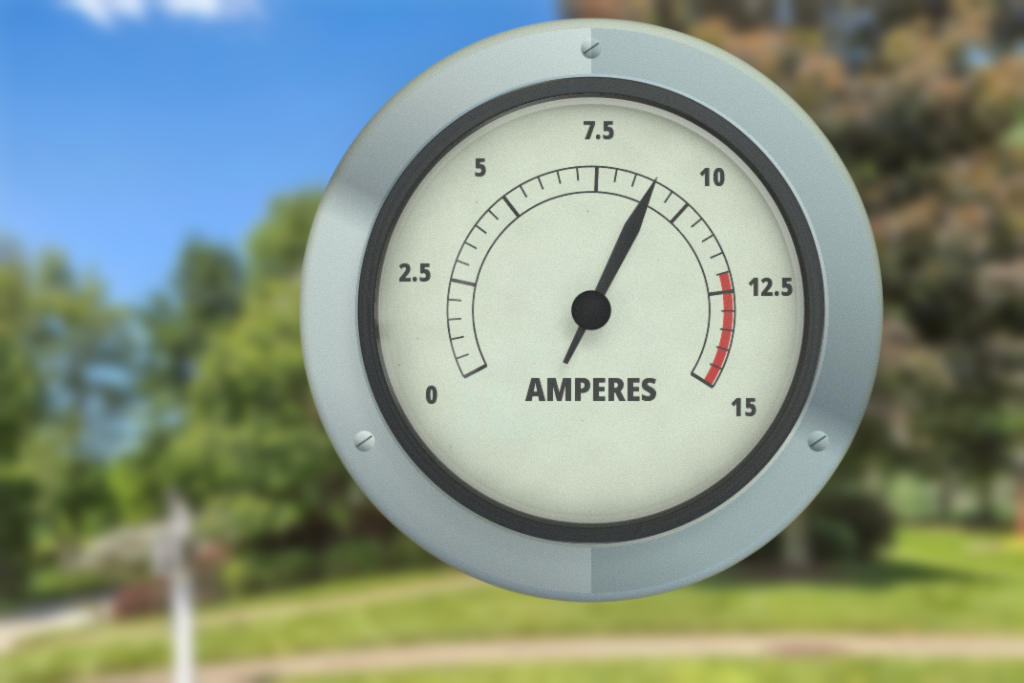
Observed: value=9 unit=A
